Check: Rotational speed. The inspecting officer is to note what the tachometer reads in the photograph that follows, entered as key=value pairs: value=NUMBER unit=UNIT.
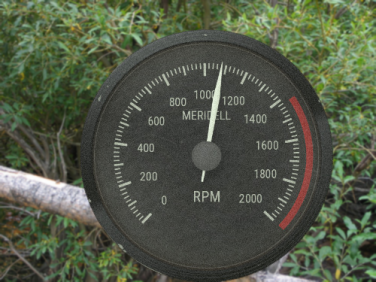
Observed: value=1080 unit=rpm
